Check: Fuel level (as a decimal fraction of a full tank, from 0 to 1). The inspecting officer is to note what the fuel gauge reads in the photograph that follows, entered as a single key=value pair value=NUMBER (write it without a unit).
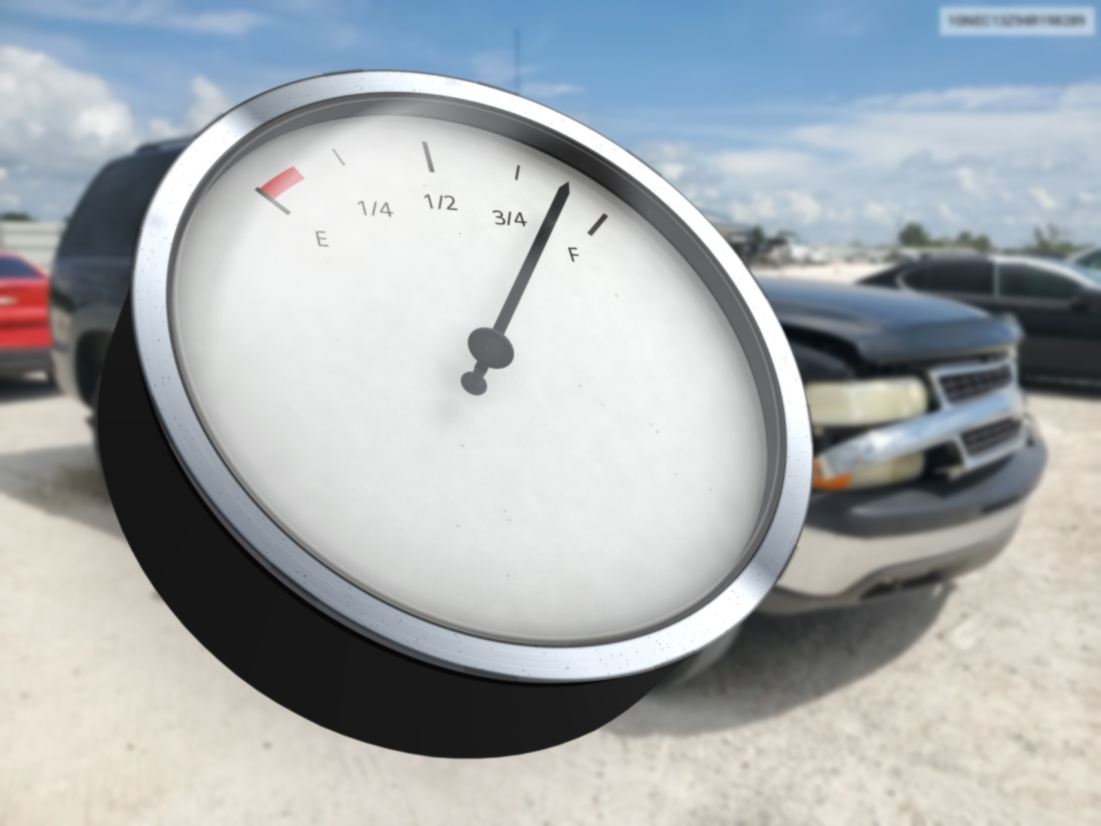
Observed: value=0.875
